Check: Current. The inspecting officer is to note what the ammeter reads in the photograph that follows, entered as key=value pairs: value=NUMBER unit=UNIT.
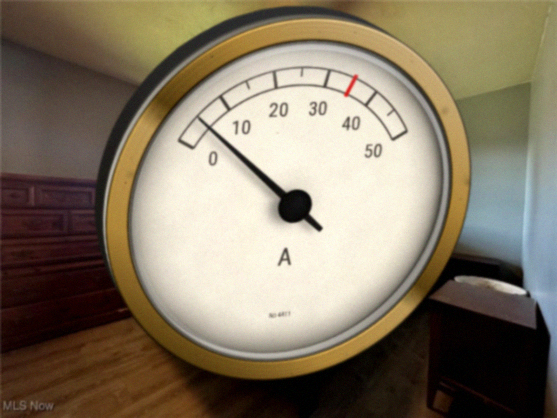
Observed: value=5 unit=A
